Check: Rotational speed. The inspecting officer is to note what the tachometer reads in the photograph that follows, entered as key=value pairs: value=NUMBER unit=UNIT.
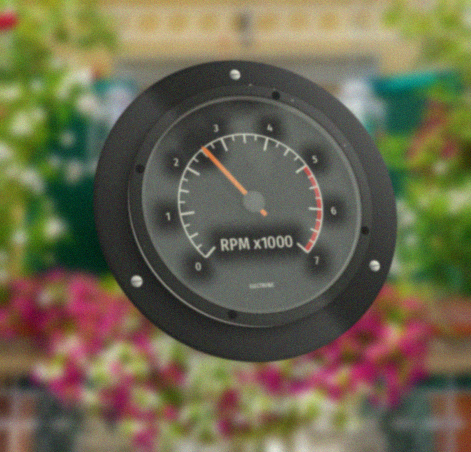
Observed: value=2500 unit=rpm
